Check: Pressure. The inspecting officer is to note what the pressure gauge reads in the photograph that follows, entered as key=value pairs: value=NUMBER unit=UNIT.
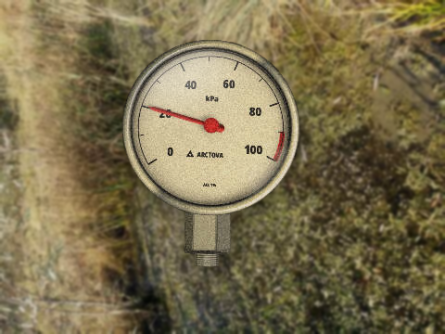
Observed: value=20 unit=kPa
